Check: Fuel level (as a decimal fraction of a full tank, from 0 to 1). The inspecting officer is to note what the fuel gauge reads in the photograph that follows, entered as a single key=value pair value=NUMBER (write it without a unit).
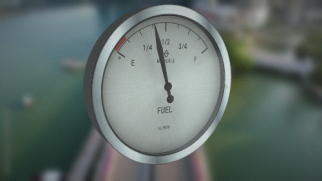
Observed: value=0.375
